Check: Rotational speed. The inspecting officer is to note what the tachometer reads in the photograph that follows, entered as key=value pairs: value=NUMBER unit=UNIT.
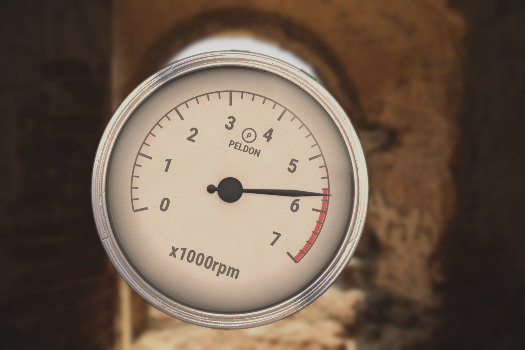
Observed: value=5700 unit=rpm
